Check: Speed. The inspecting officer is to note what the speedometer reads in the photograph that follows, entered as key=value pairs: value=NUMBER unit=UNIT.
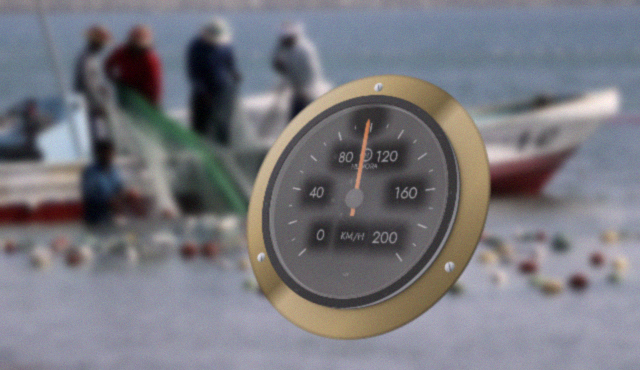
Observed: value=100 unit=km/h
